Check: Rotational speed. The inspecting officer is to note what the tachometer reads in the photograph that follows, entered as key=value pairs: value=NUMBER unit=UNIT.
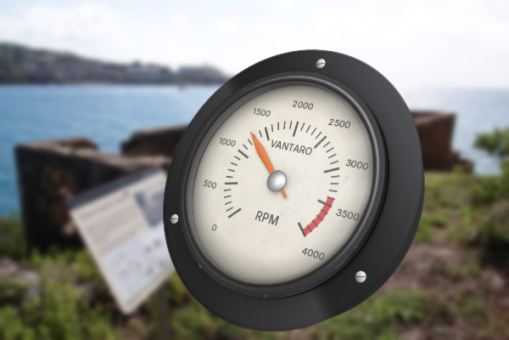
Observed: value=1300 unit=rpm
